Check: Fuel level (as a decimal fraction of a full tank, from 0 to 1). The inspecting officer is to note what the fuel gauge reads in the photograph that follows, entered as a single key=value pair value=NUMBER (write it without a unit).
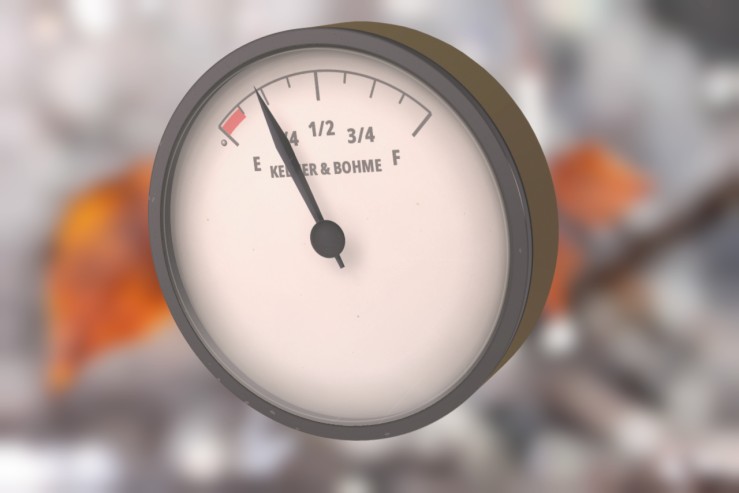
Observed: value=0.25
